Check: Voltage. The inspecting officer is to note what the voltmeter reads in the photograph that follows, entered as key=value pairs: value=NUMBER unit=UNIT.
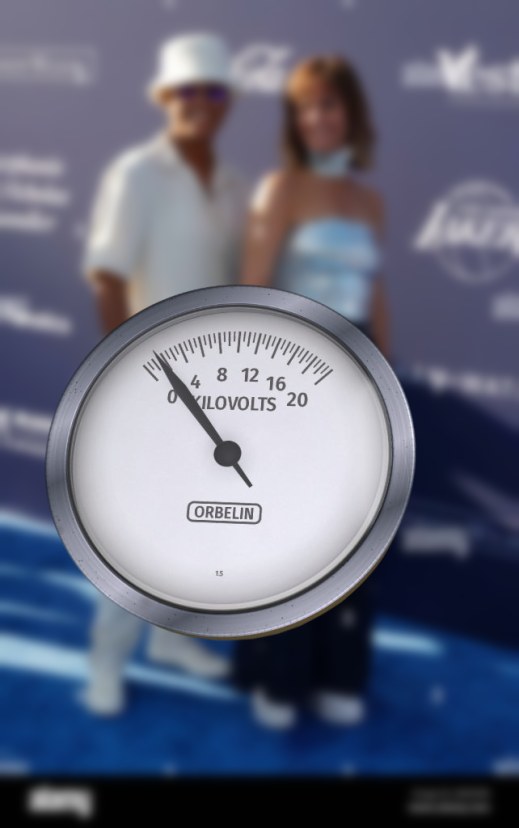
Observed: value=1.5 unit=kV
